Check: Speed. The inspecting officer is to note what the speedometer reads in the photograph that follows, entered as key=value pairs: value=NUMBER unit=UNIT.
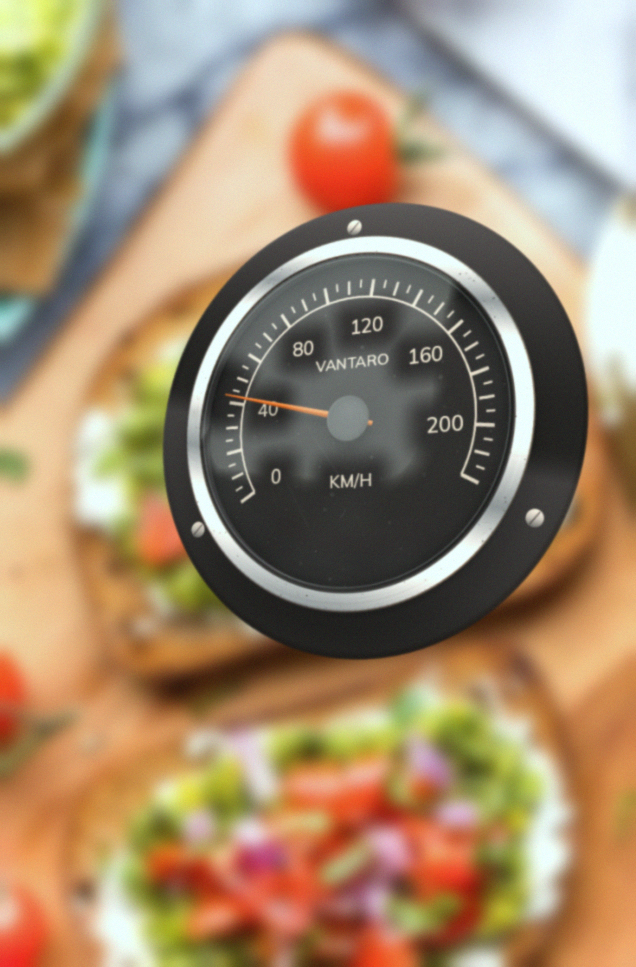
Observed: value=42.5 unit=km/h
